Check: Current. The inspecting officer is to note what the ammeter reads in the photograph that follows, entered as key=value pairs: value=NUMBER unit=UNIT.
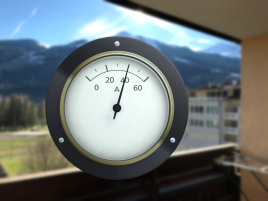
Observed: value=40 unit=A
